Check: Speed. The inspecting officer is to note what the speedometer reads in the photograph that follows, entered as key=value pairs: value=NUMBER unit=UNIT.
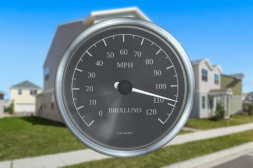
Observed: value=107.5 unit=mph
